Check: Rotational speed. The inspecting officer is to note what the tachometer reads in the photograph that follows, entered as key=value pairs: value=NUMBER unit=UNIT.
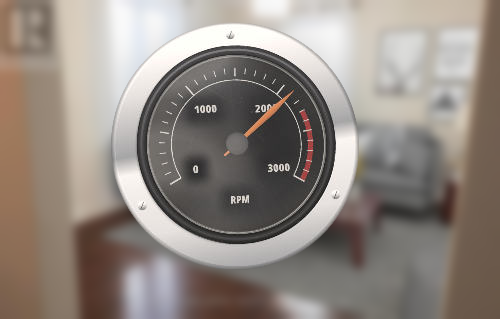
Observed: value=2100 unit=rpm
